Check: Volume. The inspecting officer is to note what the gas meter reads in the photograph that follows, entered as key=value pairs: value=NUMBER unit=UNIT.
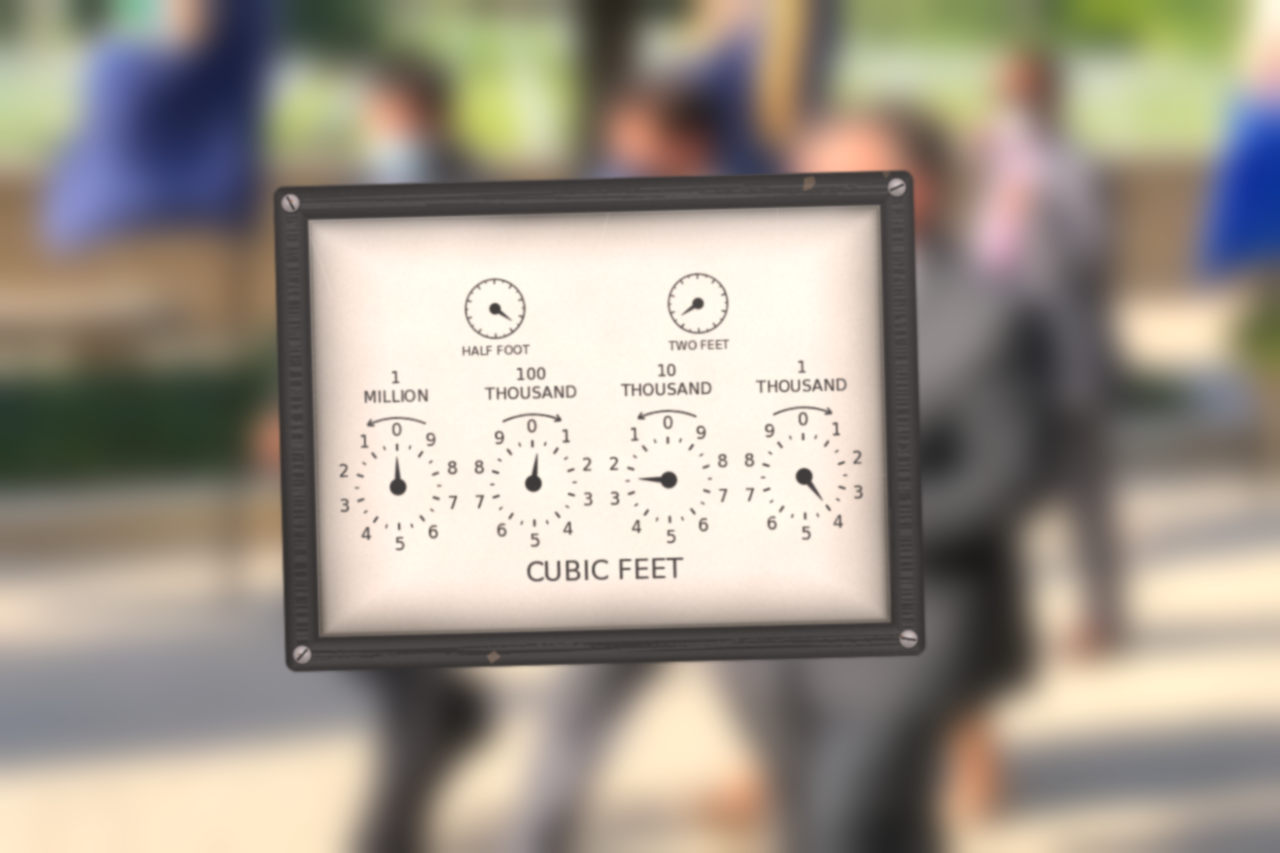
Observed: value=2400 unit=ft³
